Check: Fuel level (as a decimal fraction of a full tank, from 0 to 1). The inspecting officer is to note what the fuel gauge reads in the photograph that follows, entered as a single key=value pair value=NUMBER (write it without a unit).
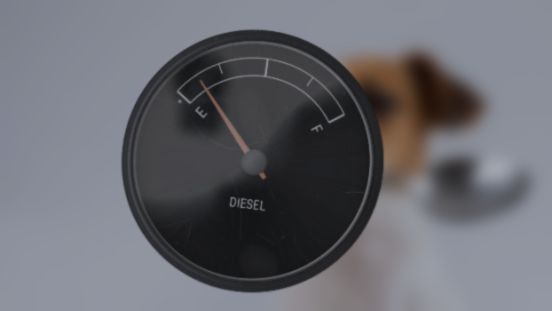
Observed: value=0.125
